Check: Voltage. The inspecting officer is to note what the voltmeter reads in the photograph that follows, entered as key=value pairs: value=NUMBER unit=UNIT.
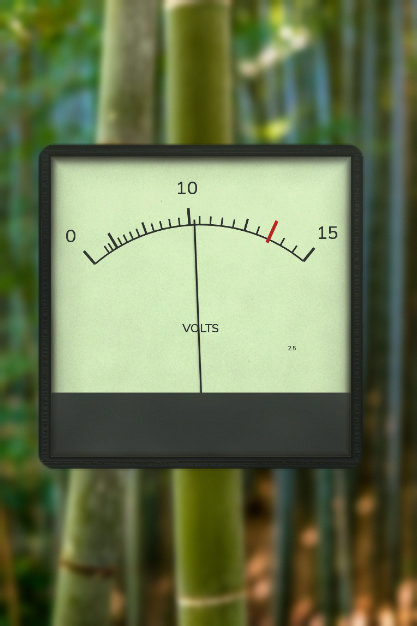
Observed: value=10.25 unit=V
